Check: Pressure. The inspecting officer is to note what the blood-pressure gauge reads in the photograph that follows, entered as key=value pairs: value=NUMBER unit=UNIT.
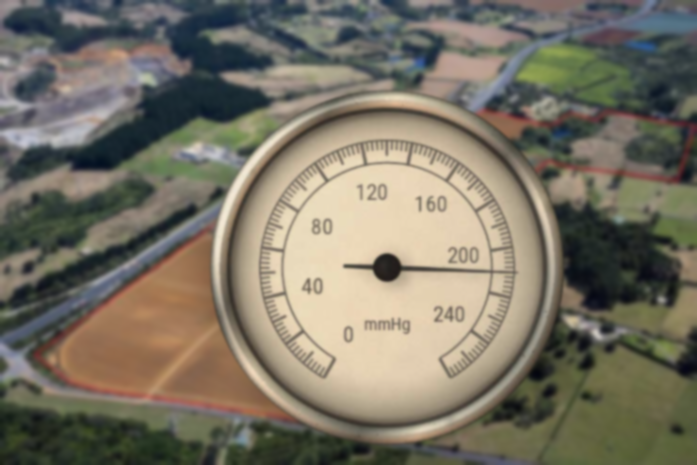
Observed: value=210 unit=mmHg
